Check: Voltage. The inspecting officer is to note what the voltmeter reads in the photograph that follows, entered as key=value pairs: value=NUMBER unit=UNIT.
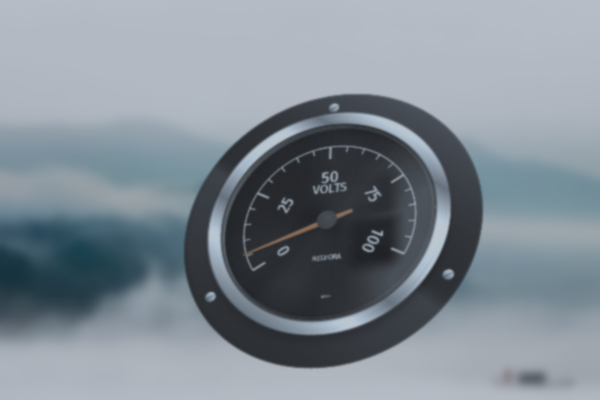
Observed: value=5 unit=V
